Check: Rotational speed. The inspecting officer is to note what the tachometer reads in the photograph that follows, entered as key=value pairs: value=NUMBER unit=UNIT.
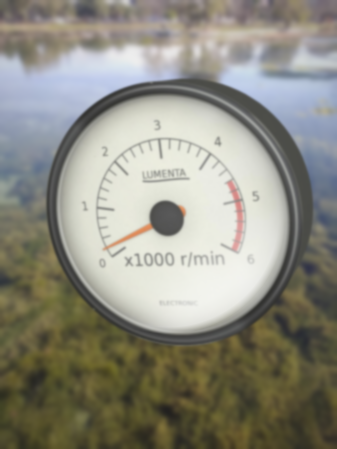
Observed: value=200 unit=rpm
